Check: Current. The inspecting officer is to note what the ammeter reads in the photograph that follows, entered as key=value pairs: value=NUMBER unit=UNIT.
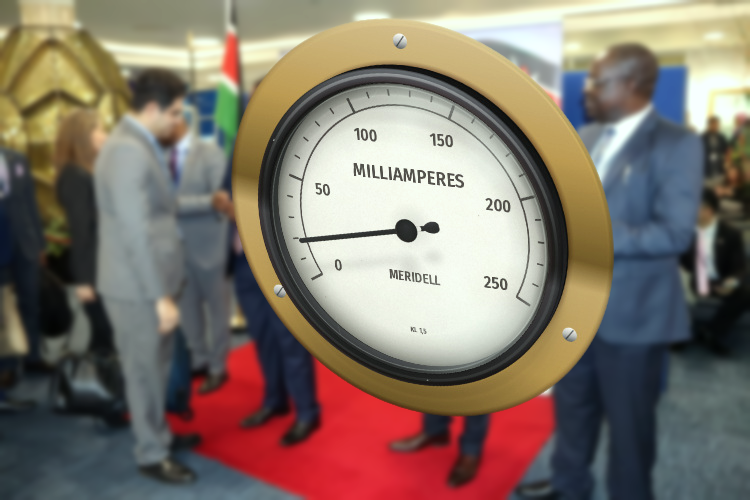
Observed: value=20 unit=mA
